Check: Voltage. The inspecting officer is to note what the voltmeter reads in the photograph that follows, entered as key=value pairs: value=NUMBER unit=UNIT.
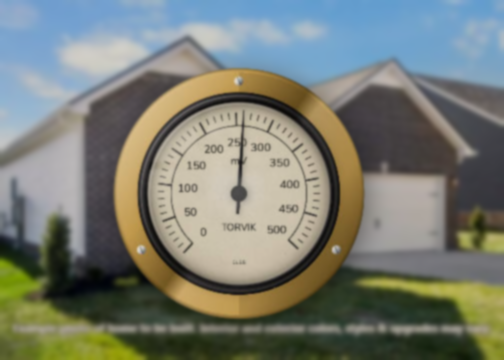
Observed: value=260 unit=mV
